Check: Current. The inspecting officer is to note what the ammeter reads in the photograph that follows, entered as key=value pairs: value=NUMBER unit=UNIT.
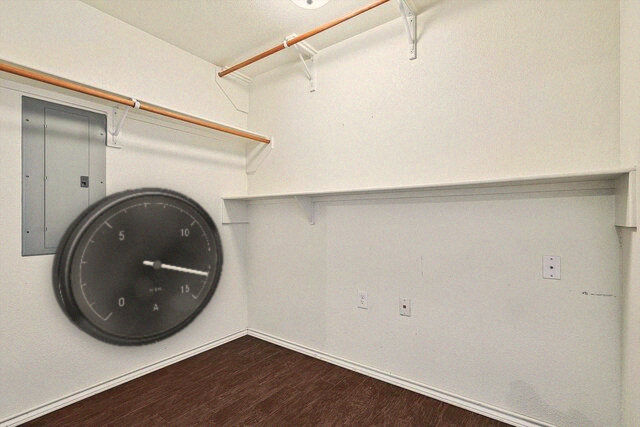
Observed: value=13.5 unit=A
